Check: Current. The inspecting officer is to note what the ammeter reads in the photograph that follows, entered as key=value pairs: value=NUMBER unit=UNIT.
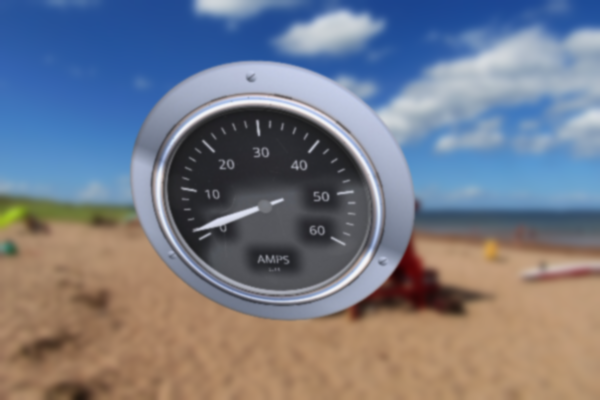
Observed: value=2 unit=A
